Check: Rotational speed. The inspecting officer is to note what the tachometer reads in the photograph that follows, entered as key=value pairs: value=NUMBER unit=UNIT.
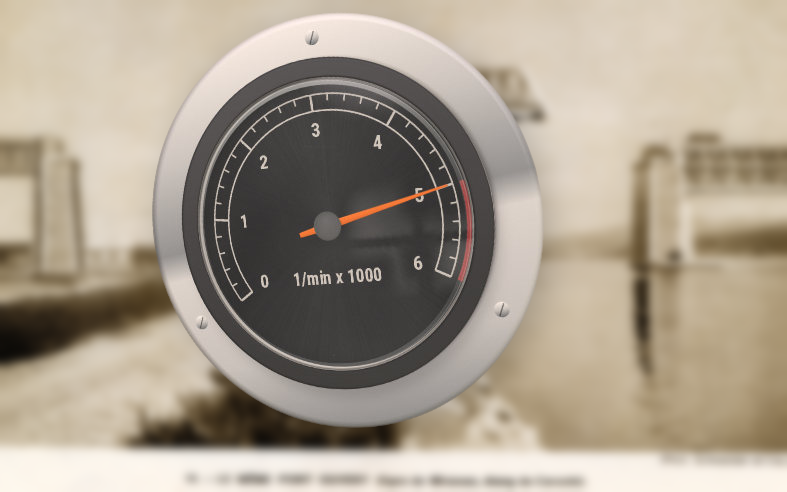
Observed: value=5000 unit=rpm
